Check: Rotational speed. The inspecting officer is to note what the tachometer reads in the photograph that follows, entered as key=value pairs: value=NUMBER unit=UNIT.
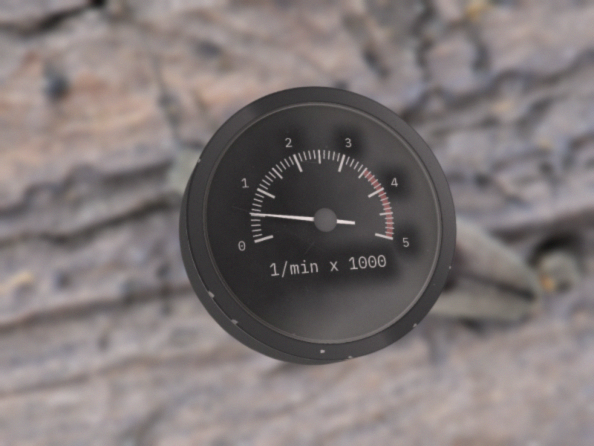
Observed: value=500 unit=rpm
